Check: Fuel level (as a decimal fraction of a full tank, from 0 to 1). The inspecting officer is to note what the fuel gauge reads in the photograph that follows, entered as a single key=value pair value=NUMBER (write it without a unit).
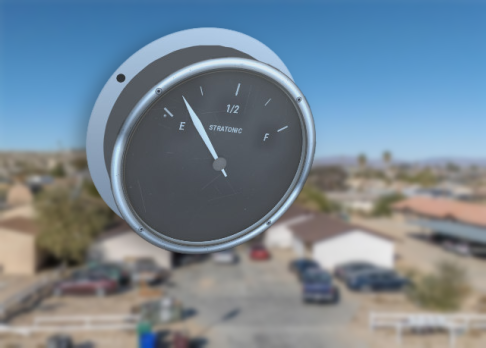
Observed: value=0.125
